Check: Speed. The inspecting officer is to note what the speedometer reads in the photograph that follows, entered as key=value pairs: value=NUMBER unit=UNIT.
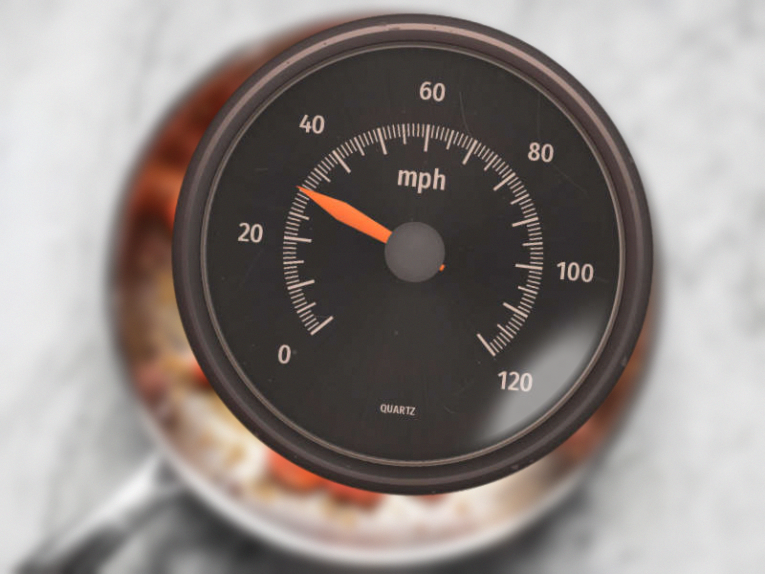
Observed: value=30 unit=mph
